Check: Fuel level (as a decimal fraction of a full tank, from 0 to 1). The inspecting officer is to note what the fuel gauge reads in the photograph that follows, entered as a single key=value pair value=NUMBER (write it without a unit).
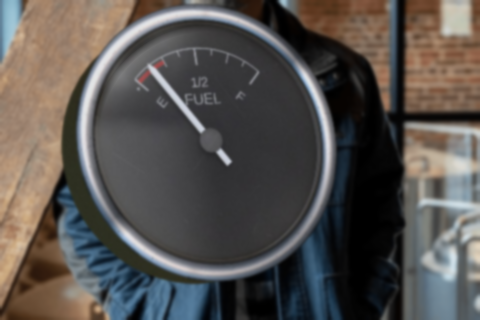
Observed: value=0.125
